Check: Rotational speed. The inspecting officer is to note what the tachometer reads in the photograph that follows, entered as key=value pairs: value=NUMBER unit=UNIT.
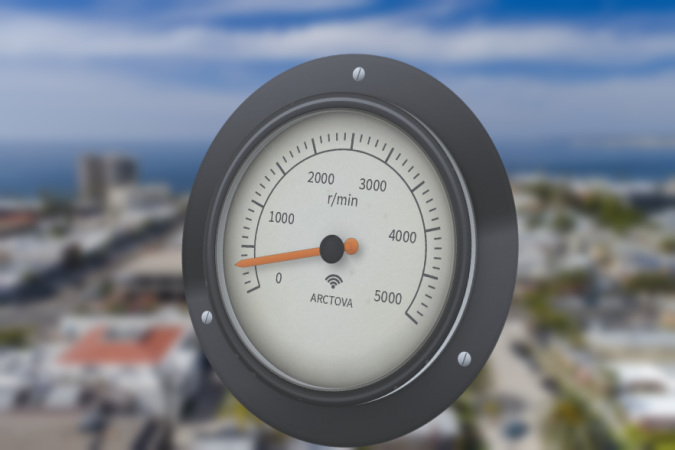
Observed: value=300 unit=rpm
